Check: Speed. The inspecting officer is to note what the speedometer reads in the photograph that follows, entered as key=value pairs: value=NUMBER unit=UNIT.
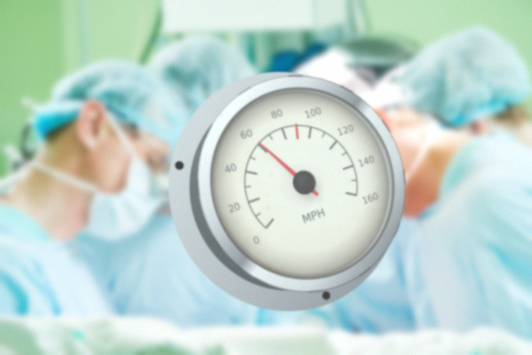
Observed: value=60 unit=mph
